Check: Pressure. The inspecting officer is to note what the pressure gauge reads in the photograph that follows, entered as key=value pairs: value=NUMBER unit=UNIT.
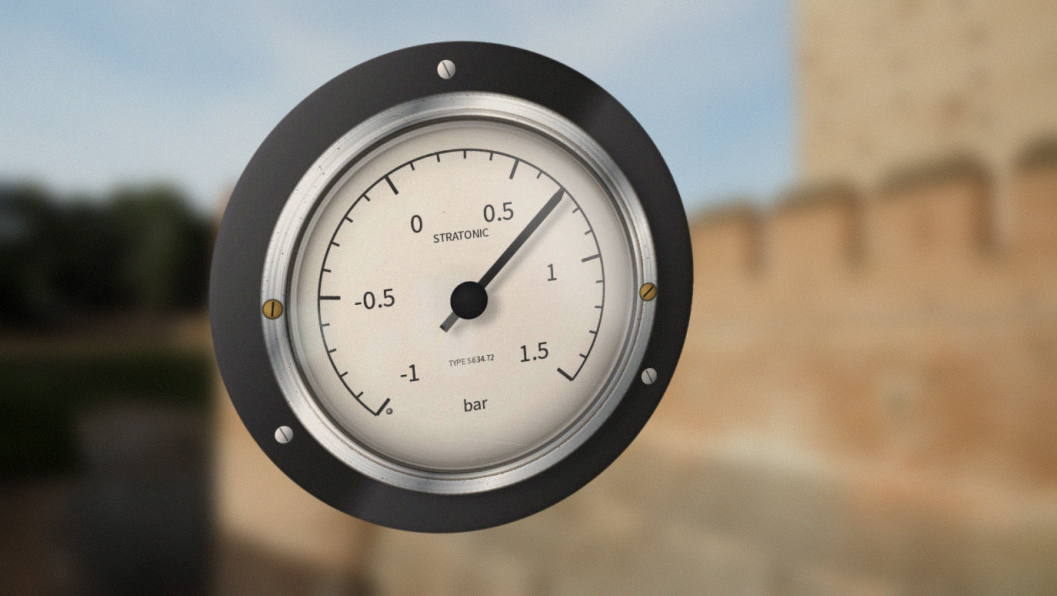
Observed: value=0.7 unit=bar
